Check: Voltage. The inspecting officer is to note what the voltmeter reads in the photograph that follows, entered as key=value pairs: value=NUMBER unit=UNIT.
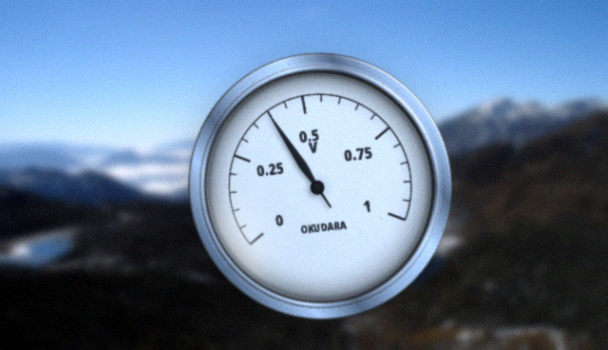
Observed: value=0.4 unit=V
